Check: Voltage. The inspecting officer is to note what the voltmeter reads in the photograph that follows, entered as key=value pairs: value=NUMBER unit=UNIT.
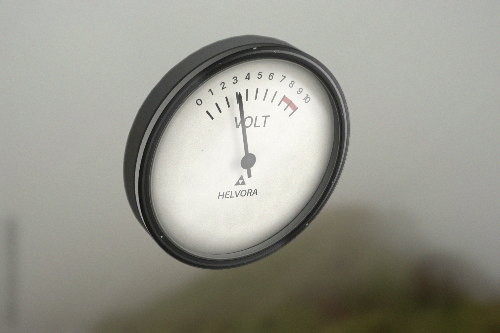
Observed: value=3 unit=V
